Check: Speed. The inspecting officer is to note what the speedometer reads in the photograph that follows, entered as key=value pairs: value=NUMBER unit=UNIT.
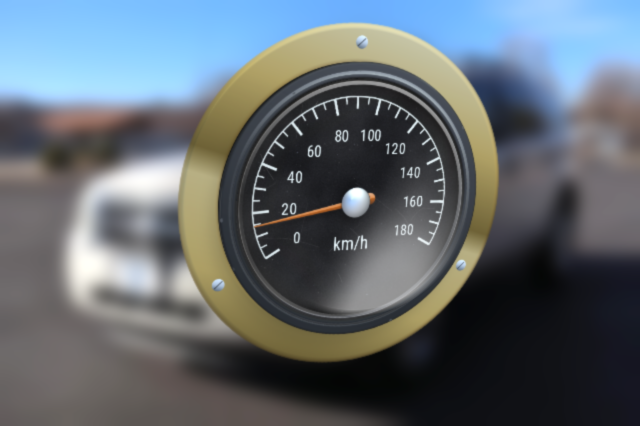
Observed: value=15 unit=km/h
